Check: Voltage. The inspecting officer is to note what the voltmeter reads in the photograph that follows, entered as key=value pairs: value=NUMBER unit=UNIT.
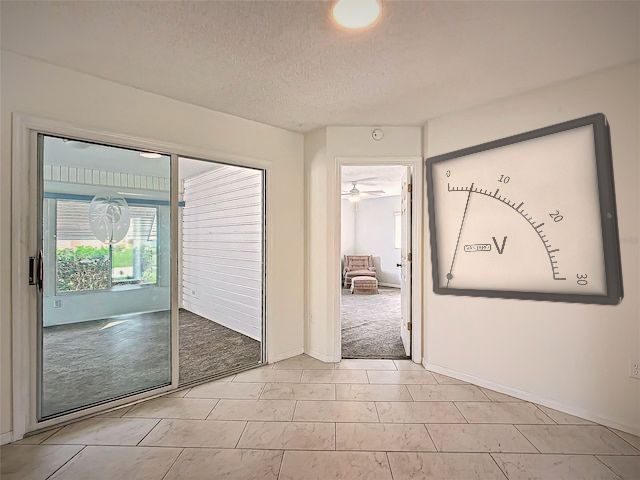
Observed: value=5 unit=V
